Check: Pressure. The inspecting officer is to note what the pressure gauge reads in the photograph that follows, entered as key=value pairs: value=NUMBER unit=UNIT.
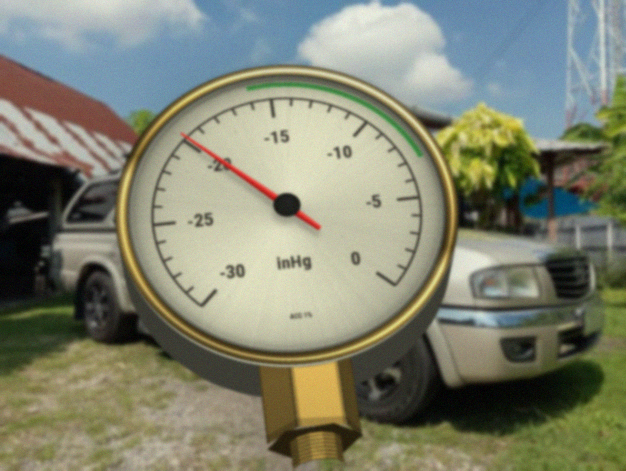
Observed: value=-20 unit=inHg
